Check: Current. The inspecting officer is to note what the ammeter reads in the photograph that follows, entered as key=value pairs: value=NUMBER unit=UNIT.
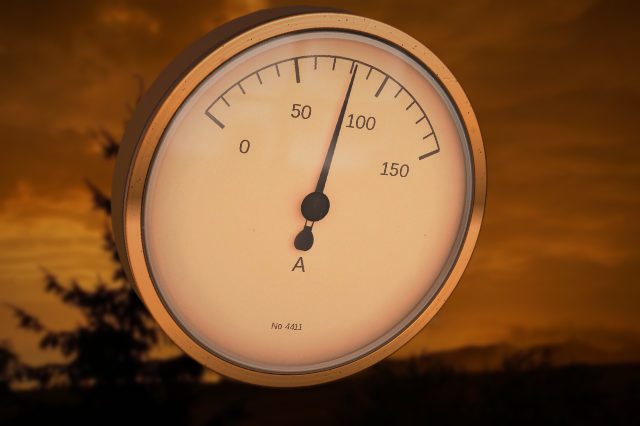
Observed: value=80 unit=A
